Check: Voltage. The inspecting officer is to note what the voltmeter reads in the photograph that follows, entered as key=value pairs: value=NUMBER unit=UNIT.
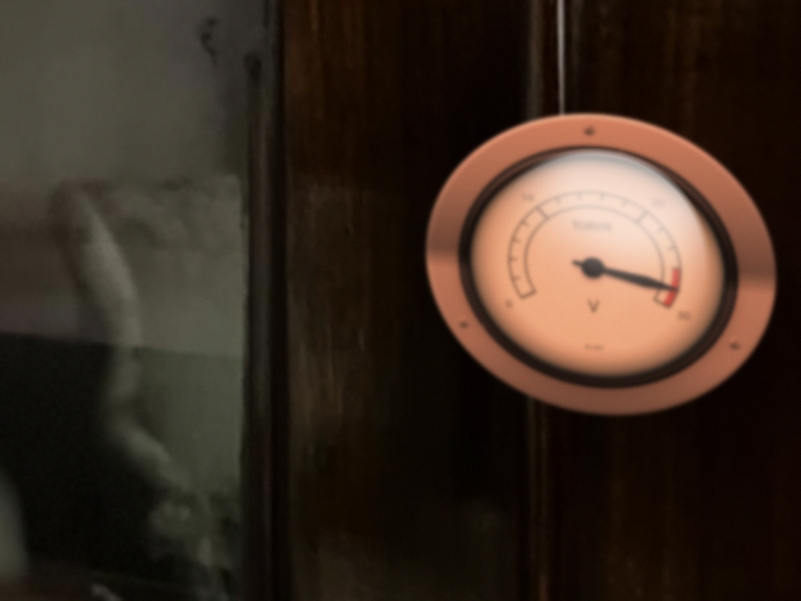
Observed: value=28 unit=V
